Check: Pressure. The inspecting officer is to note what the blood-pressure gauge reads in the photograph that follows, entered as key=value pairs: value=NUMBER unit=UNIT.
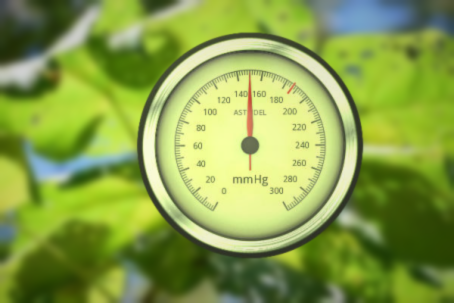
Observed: value=150 unit=mmHg
